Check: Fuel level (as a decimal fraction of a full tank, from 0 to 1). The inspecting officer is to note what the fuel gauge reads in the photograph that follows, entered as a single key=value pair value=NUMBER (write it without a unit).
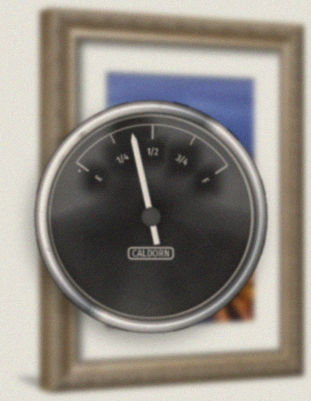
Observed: value=0.375
